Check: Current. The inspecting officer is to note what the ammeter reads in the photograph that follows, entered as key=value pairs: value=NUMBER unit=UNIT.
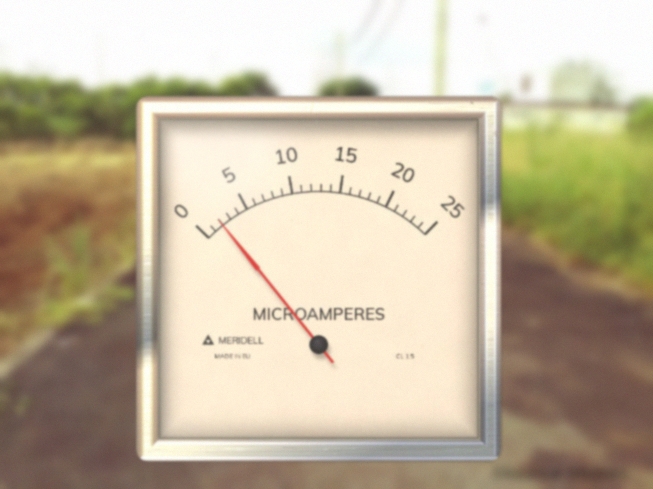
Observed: value=2 unit=µA
